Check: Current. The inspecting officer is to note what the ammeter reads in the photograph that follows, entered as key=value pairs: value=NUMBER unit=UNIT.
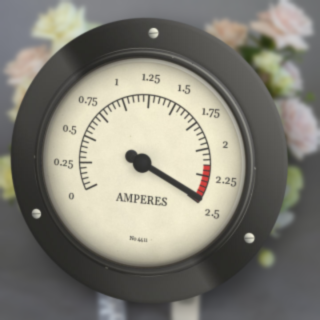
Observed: value=2.45 unit=A
